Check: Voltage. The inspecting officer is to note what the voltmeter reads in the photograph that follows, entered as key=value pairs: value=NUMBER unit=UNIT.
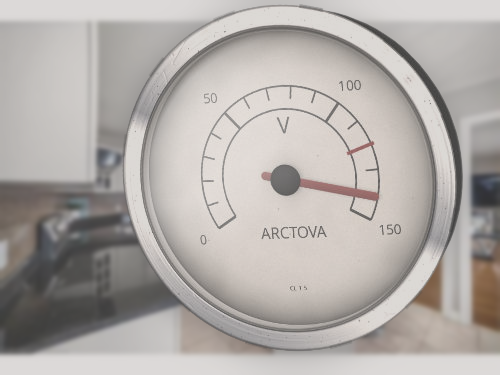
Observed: value=140 unit=V
